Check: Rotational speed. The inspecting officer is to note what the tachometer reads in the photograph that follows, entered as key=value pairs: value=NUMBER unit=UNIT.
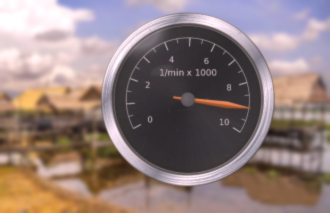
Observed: value=9000 unit=rpm
